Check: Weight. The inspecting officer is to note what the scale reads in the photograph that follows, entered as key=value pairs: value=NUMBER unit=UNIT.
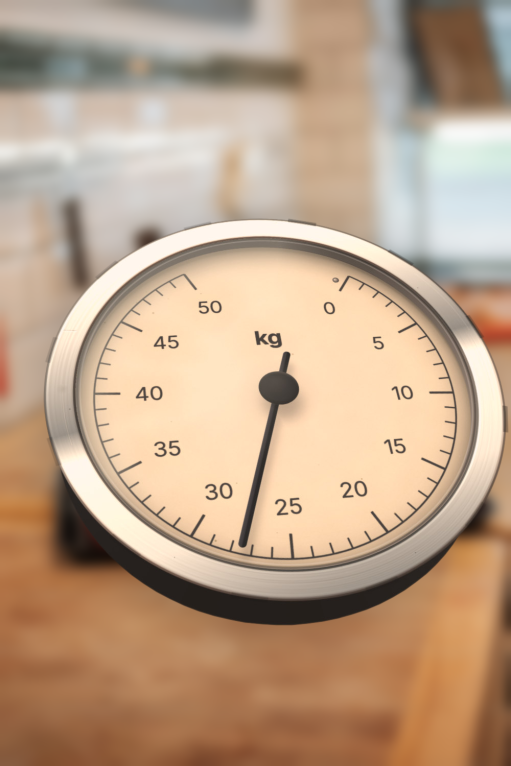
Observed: value=27.5 unit=kg
